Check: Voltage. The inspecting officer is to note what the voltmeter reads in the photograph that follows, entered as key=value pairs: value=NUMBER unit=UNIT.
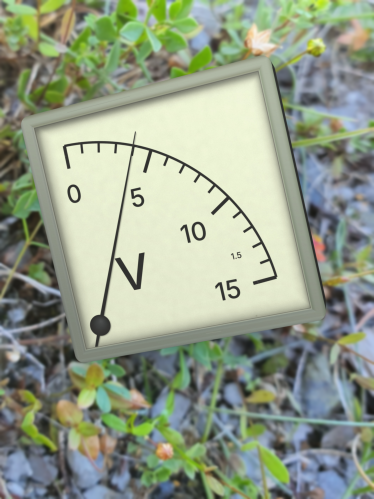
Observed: value=4 unit=V
